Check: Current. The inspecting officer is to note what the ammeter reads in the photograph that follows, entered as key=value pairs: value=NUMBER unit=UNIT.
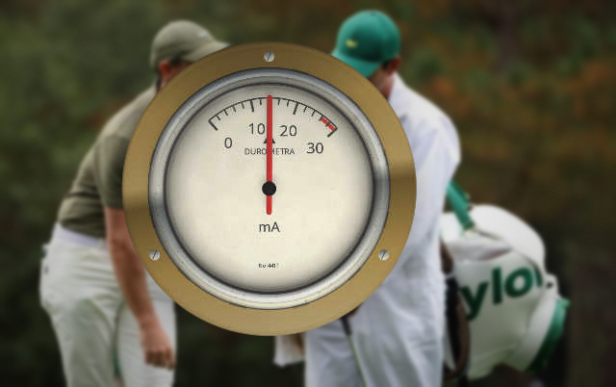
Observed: value=14 unit=mA
